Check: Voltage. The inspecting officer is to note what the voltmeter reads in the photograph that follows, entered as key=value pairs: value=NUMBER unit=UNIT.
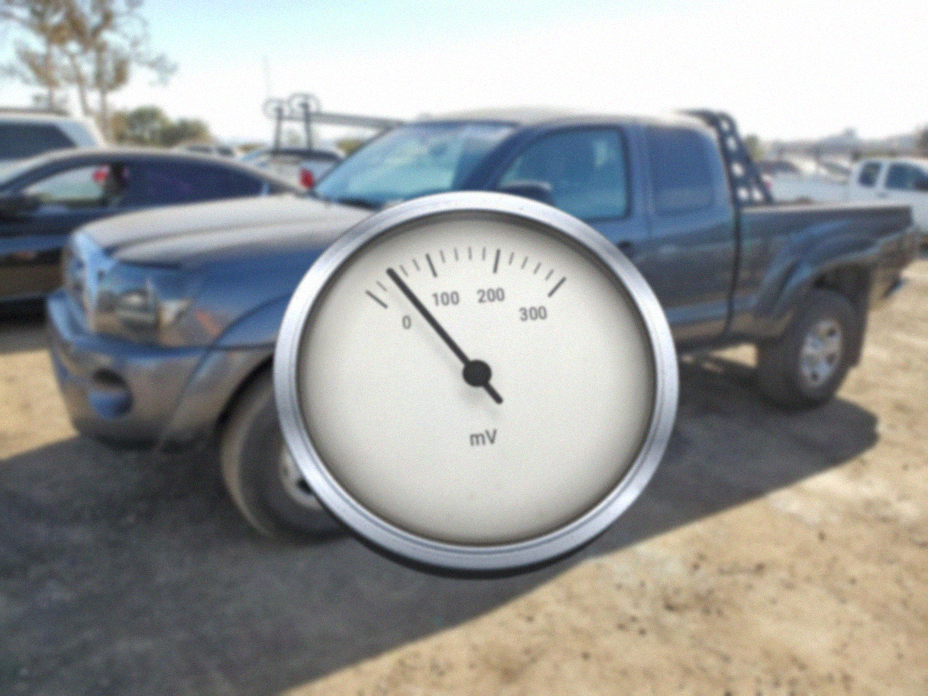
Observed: value=40 unit=mV
